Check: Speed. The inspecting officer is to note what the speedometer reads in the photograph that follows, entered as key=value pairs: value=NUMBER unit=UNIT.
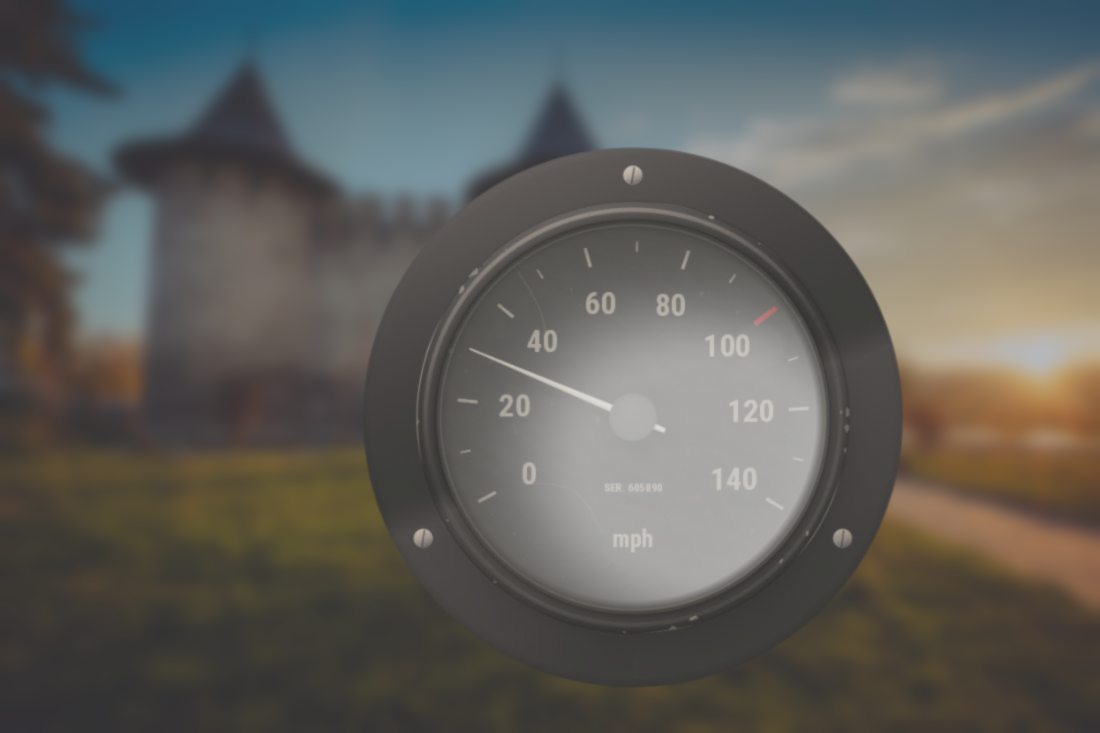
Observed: value=30 unit=mph
